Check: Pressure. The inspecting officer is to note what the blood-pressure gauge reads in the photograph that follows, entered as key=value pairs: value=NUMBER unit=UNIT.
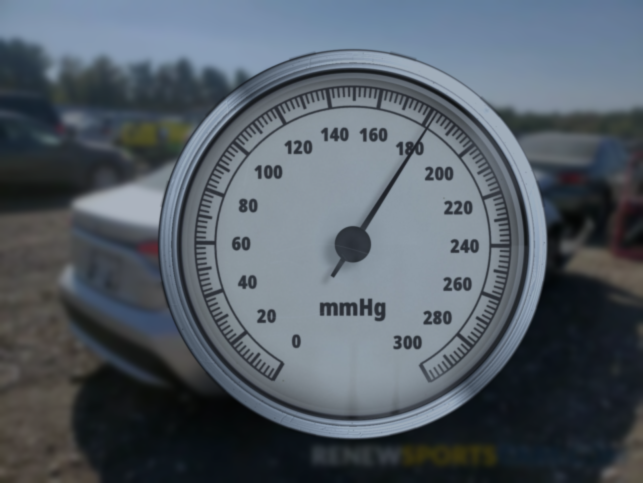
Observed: value=182 unit=mmHg
